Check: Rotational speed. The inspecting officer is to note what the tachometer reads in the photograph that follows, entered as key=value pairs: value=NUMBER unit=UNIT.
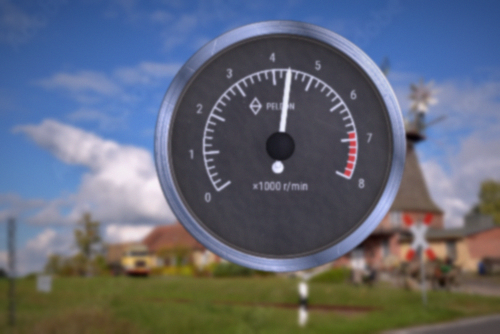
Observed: value=4400 unit=rpm
